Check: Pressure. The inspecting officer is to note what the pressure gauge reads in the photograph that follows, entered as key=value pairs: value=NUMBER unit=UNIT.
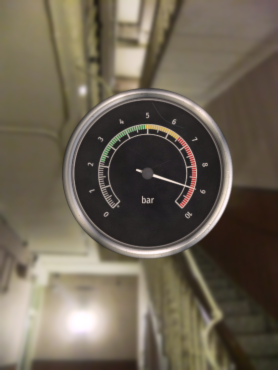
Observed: value=9 unit=bar
